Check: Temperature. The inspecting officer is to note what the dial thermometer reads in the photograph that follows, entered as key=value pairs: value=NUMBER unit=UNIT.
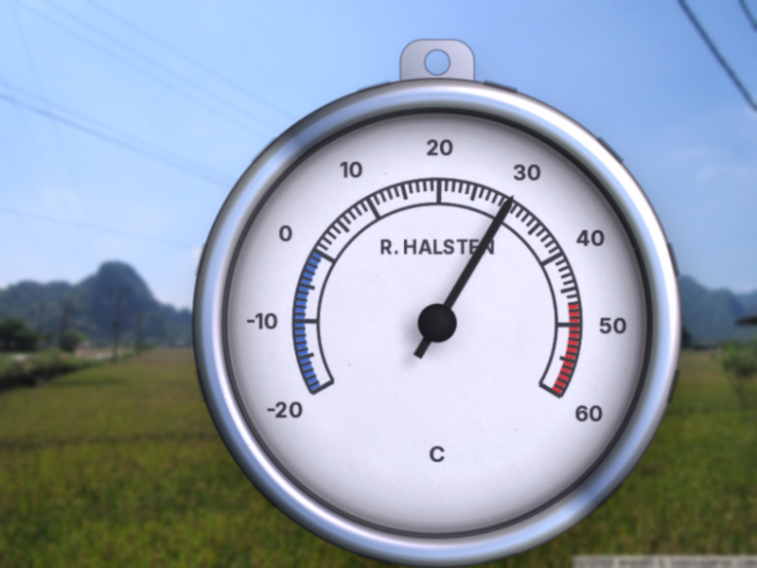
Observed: value=30 unit=°C
